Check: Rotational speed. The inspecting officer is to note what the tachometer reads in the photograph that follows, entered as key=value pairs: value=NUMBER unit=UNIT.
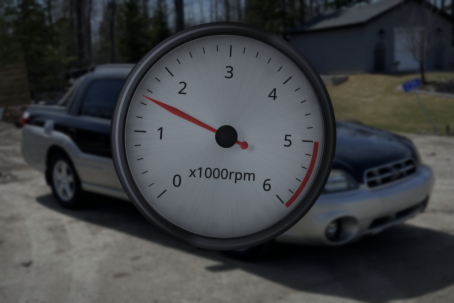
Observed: value=1500 unit=rpm
